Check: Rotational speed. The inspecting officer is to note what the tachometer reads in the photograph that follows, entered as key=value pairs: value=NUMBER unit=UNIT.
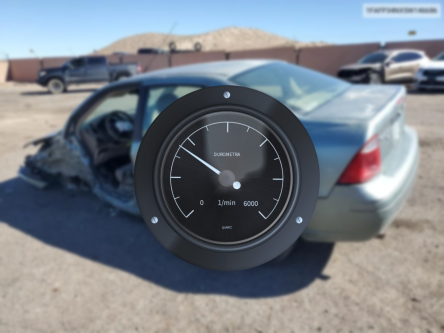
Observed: value=1750 unit=rpm
